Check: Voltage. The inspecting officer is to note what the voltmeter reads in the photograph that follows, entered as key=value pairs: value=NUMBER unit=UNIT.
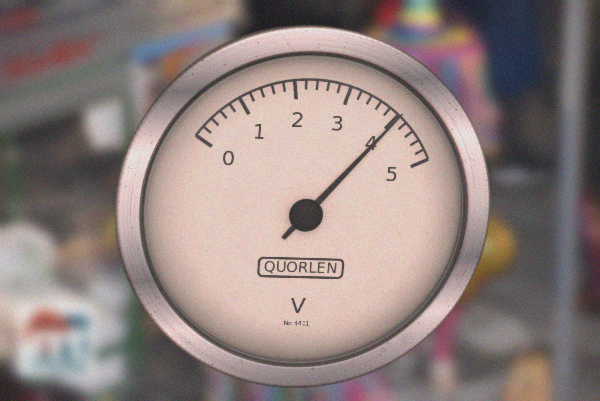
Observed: value=4 unit=V
